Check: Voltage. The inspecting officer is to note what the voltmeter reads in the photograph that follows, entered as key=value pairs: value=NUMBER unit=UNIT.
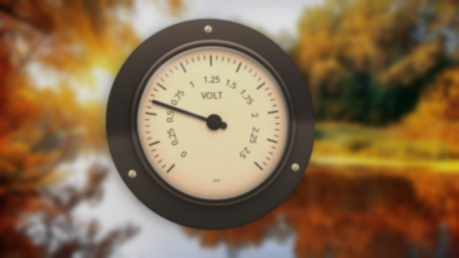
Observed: value=0.6 unit=V
